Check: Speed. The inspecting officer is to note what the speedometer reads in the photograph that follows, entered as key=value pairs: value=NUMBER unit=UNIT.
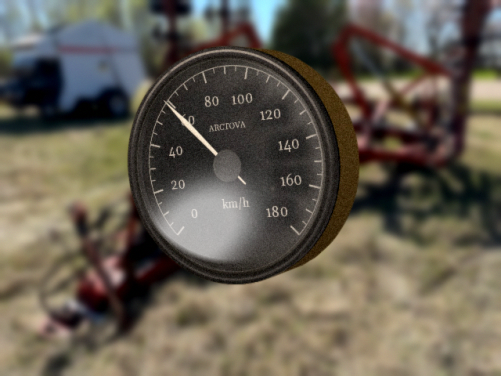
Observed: value=60 unit=km/h
